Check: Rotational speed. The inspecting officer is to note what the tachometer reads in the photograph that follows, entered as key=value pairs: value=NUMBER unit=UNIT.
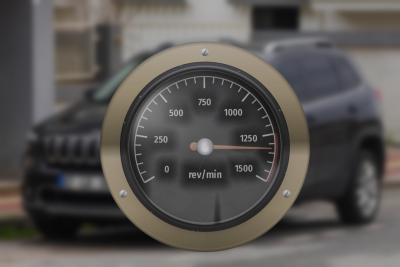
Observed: value=1325 unit=rpm
